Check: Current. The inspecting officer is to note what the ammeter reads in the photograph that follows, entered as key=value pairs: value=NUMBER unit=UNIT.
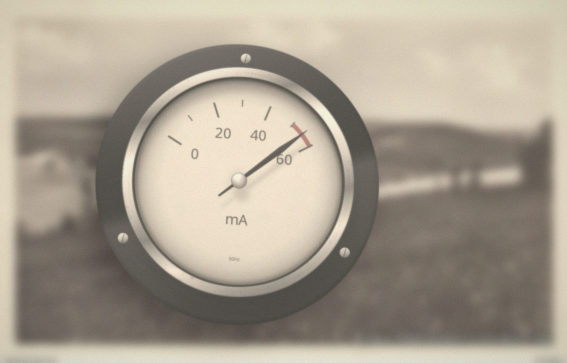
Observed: value=55 unit=mA
